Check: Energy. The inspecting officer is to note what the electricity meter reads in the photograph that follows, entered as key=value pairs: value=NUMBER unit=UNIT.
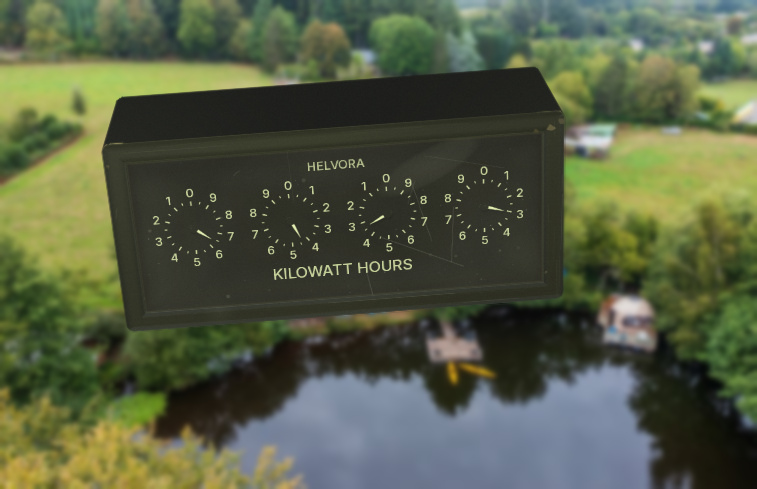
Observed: value=6433 unit=kWh
